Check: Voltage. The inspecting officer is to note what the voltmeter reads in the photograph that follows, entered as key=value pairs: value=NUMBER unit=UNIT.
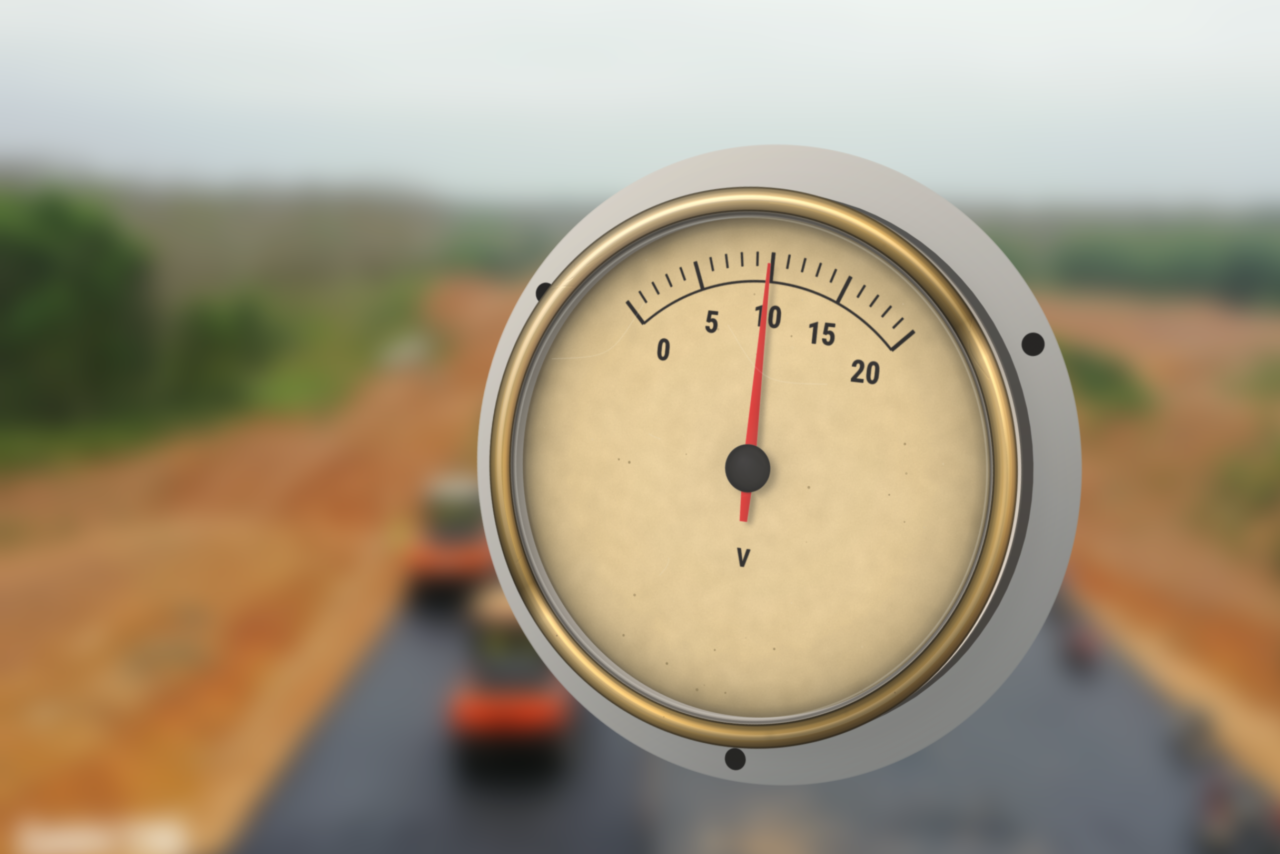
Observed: value=10 unit=V
